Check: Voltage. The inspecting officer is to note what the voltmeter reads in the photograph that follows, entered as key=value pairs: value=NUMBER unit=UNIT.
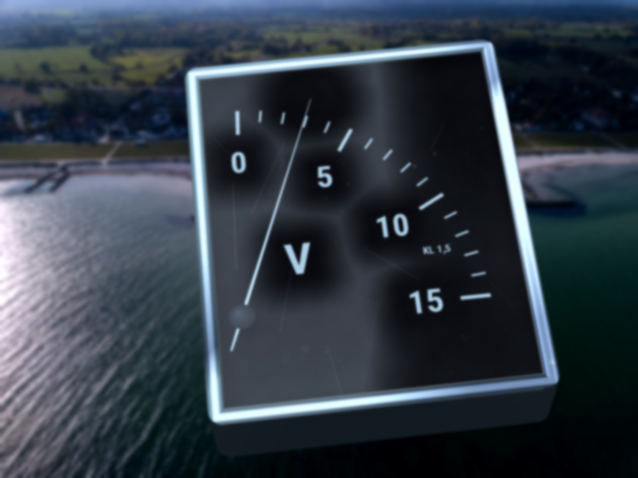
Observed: value=3 unit=V
